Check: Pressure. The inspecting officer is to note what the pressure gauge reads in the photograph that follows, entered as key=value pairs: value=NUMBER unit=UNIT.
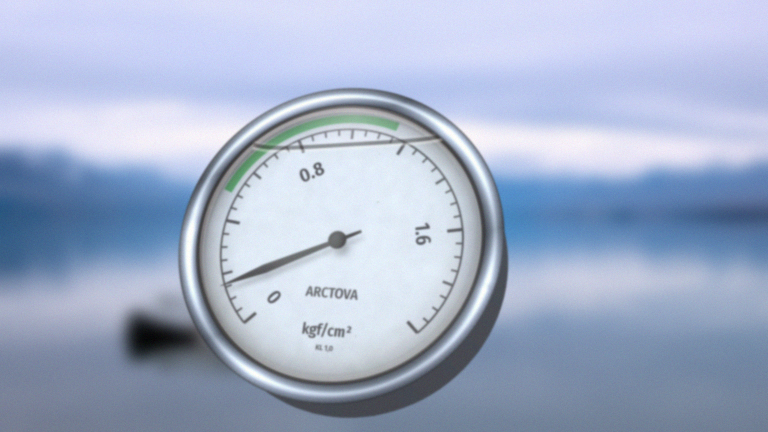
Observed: value=0.15 unit=kg/cm²
